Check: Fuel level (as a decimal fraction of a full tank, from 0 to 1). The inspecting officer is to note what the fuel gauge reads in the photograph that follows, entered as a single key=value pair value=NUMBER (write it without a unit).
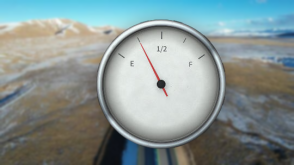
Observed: value=0.25
